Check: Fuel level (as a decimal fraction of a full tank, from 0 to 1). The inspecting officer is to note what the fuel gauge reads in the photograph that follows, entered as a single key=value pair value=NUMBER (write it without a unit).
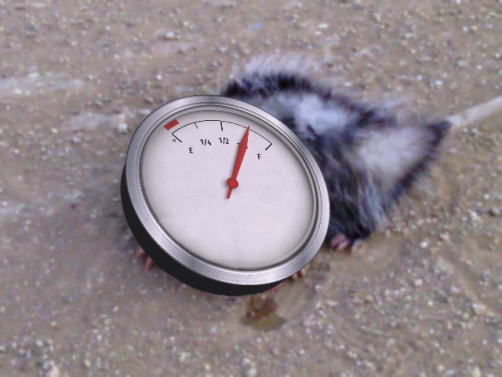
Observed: value=0.75
